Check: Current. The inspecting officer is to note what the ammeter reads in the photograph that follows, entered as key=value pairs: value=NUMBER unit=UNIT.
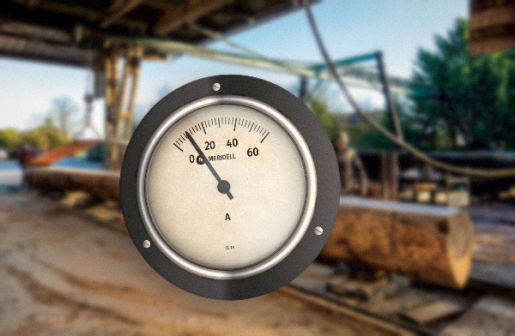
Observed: value=10 unit=A
